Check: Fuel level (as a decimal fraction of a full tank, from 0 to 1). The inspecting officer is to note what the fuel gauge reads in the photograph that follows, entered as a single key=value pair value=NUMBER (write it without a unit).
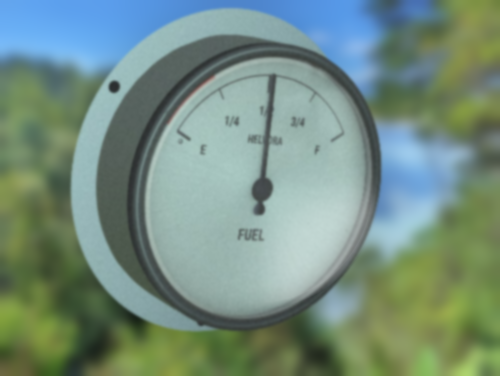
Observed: value=0.5
